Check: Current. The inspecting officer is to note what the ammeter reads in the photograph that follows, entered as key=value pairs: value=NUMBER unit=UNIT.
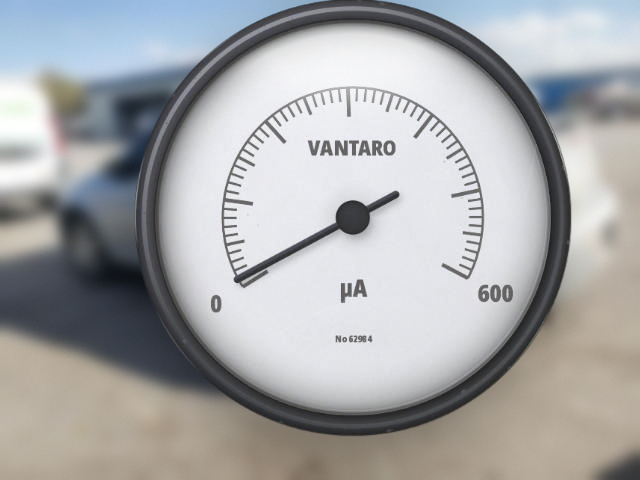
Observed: value=10 unit=µA
